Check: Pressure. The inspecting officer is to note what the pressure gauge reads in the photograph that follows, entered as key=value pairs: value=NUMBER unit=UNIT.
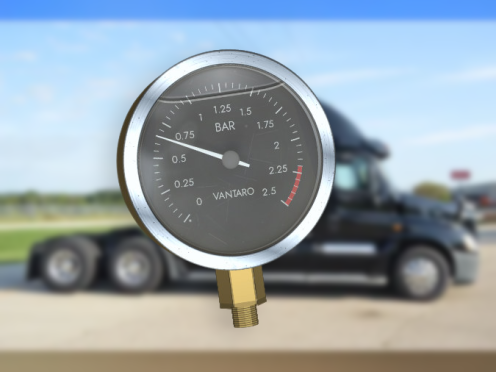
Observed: value=0.65 unit=bar
